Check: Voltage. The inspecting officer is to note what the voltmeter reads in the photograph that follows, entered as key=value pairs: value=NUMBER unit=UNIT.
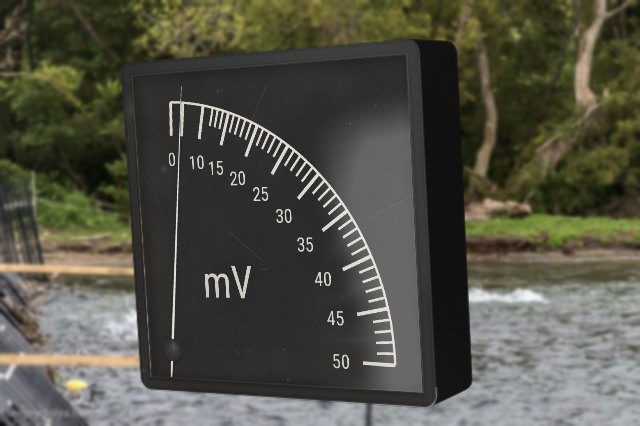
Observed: value=5 unit=mV
